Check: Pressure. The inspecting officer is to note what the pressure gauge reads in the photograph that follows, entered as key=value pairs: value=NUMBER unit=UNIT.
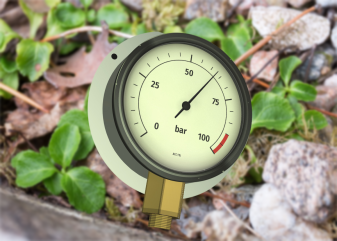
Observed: value=62.5 unit=bar
